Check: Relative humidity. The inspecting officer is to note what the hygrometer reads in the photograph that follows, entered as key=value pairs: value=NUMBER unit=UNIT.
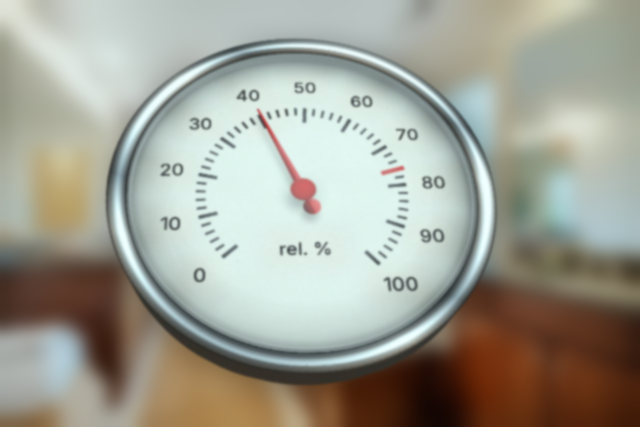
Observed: value=40 unit=%
